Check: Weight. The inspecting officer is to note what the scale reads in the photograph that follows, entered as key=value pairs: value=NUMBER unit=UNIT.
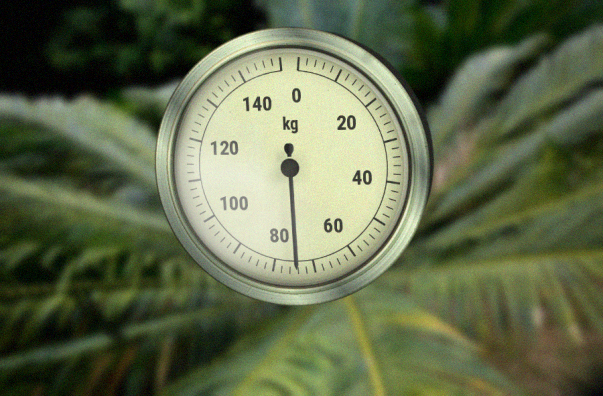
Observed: value=74 unit=kg
